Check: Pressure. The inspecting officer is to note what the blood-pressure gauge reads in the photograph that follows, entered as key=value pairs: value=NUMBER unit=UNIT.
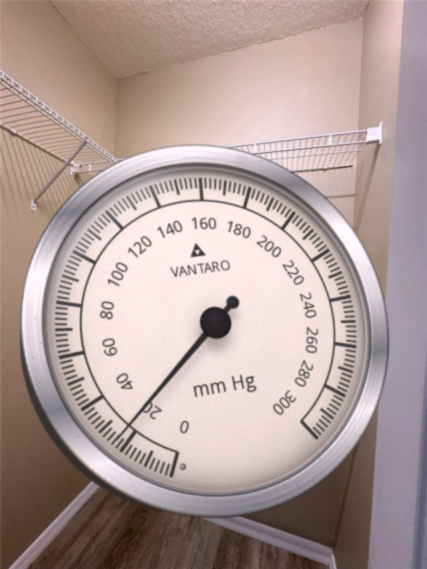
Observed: value=24 unit=mmHg
